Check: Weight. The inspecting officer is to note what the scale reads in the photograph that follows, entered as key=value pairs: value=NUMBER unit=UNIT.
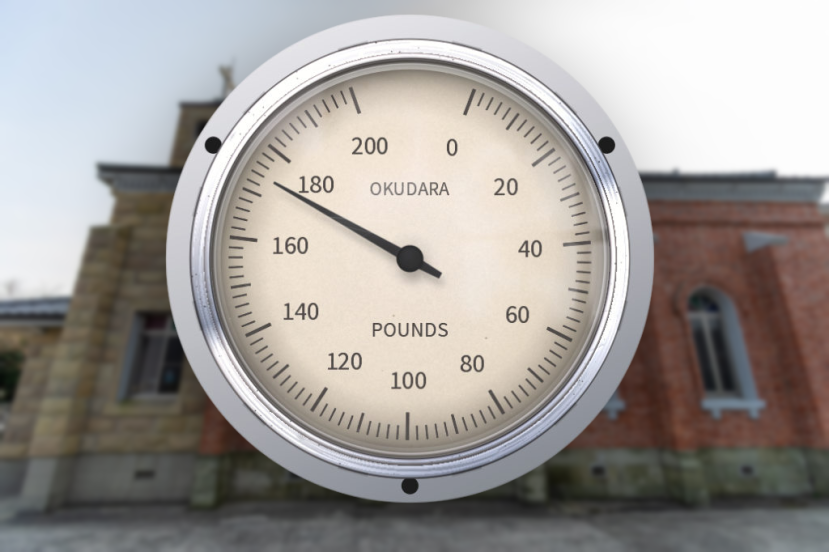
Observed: value=174 unit=lb
